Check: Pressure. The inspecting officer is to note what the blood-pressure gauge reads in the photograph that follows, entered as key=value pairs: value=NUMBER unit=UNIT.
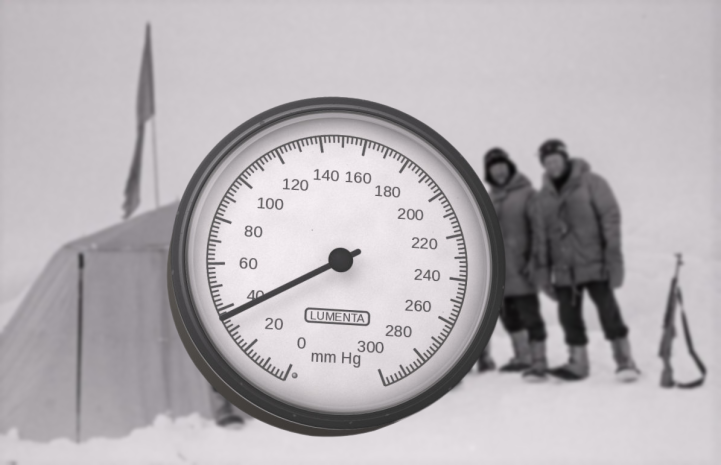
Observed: value=36 unit=mmHg
